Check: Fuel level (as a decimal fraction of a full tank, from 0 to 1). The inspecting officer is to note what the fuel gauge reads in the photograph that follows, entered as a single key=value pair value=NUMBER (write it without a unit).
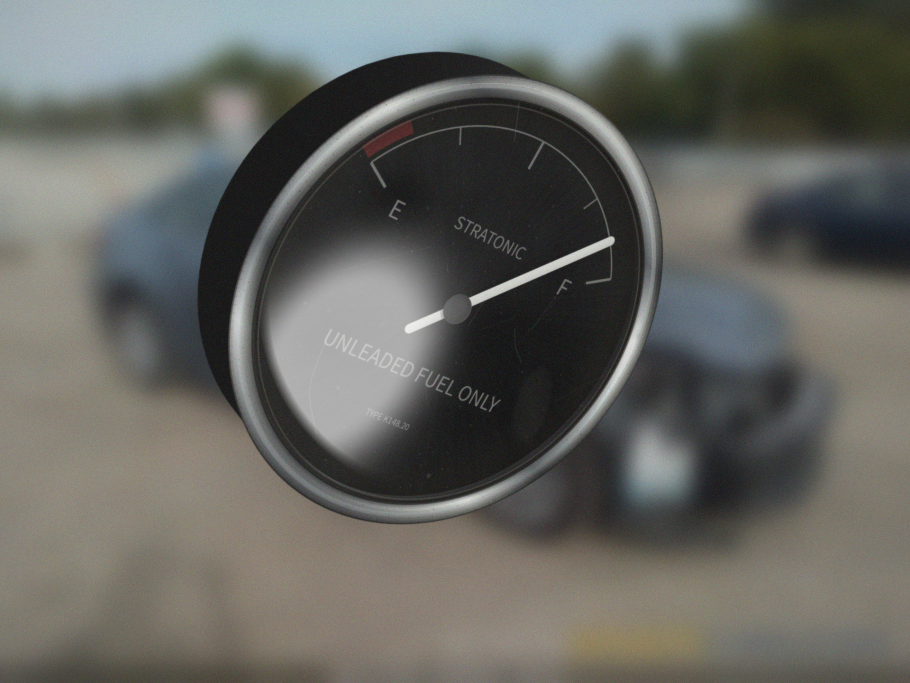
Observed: value=0.875
